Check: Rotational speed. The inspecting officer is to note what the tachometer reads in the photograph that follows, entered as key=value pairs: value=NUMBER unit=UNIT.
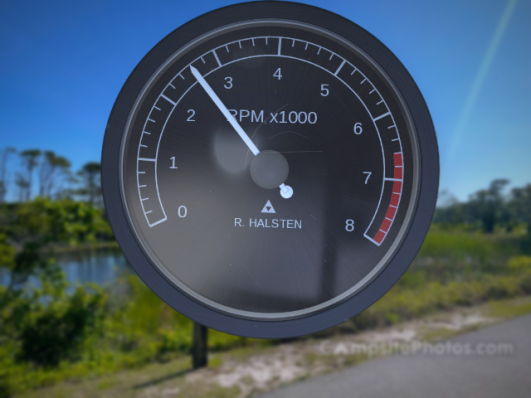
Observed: value=2600 unit=rpm
